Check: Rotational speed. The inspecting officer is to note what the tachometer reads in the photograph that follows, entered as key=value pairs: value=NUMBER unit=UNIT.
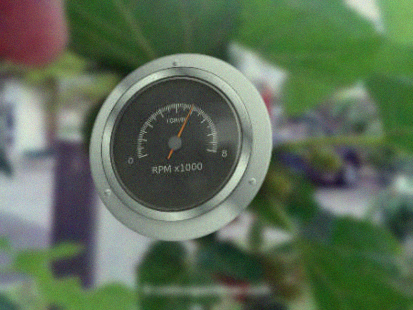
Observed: value=5000 unit=rpm
